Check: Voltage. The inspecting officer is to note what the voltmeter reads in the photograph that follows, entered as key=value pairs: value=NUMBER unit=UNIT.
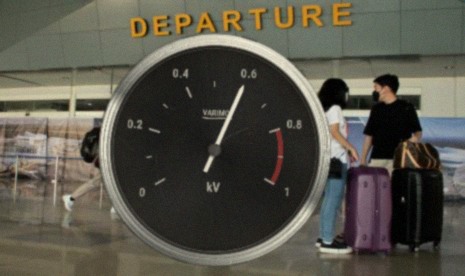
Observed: value=0.6 unit=kV
